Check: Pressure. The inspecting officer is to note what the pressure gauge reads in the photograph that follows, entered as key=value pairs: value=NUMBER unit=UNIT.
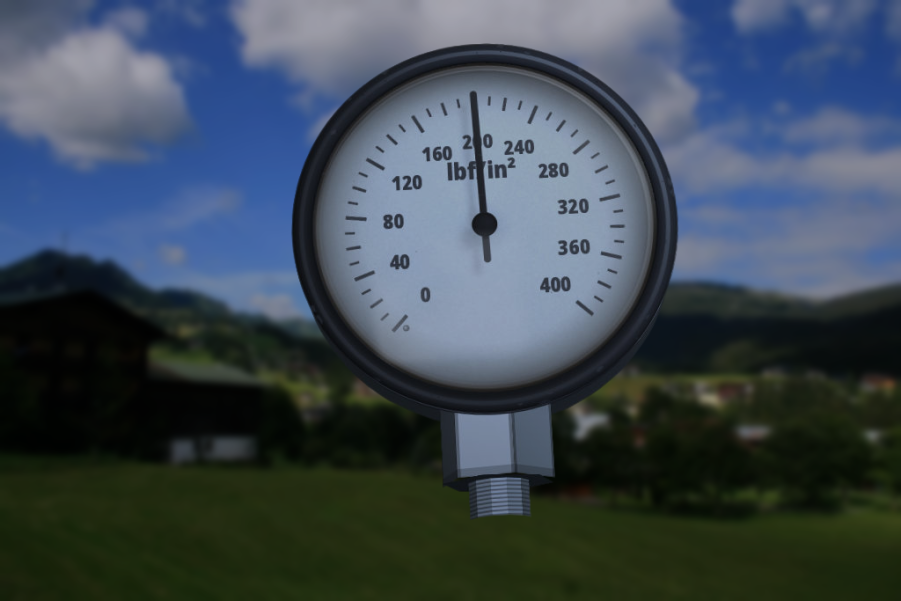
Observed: value=200 unit=psi
